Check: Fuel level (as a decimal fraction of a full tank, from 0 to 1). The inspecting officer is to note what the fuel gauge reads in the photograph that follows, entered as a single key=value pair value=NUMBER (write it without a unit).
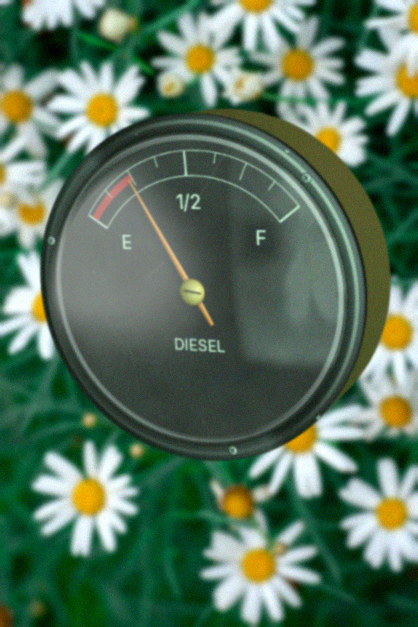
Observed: value=0.25
